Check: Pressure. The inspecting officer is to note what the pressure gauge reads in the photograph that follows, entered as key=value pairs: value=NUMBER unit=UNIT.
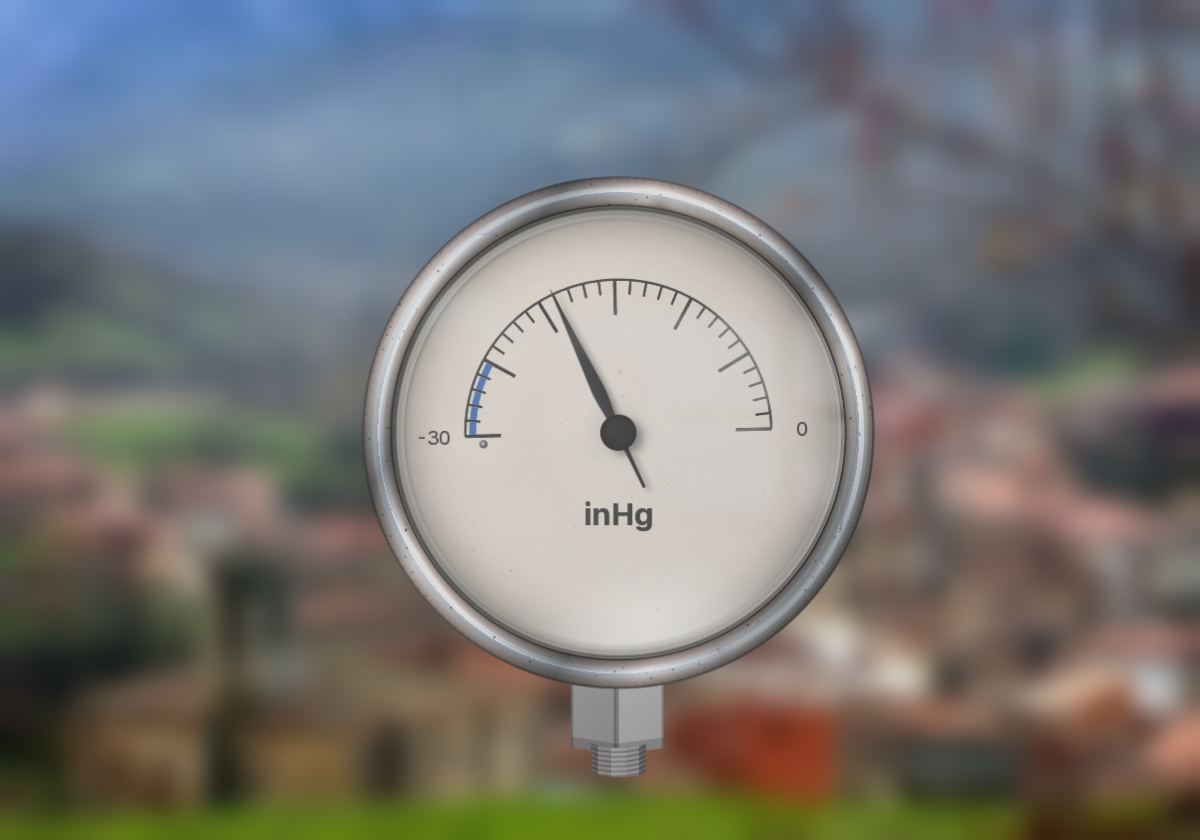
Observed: value=-19 unit=inHg
